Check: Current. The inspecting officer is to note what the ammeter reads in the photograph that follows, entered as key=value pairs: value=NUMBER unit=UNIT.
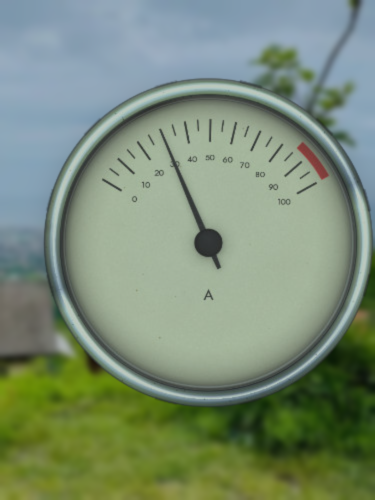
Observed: value=30 unit=A
